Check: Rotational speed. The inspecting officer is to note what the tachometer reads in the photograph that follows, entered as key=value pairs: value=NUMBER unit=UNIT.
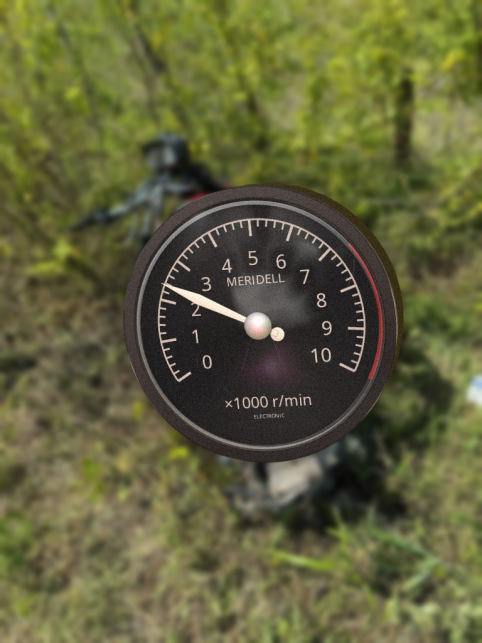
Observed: value=2400 unit=rpm
